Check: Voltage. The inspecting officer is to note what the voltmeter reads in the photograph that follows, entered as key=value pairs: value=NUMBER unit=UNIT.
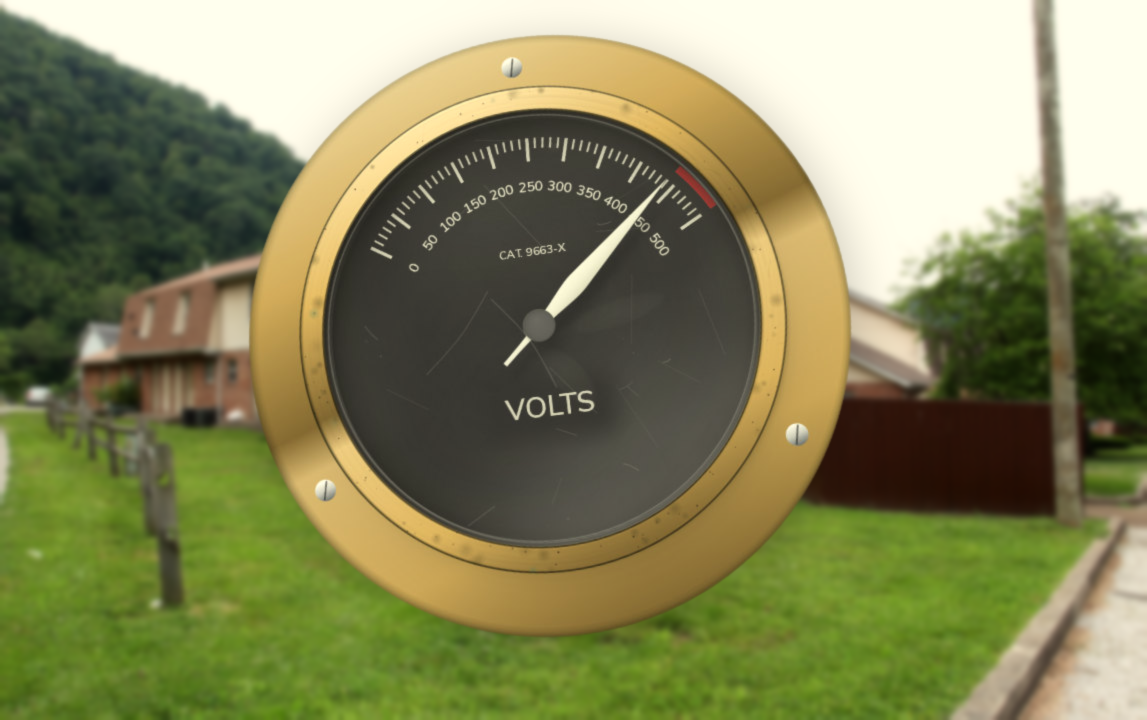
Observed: value=440 unit=V
